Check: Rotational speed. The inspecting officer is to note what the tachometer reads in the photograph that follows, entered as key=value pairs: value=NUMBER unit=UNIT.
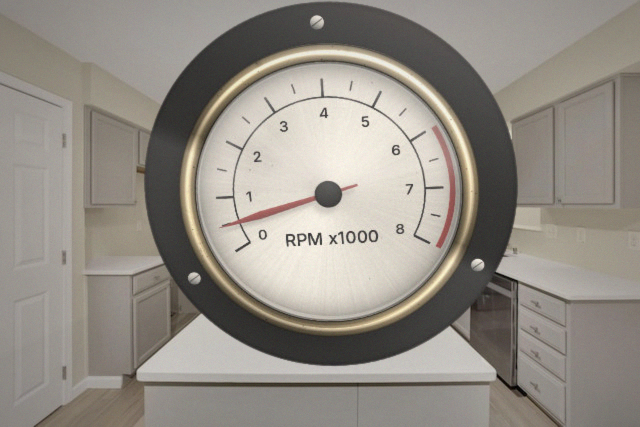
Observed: value=500 unit=rpm
